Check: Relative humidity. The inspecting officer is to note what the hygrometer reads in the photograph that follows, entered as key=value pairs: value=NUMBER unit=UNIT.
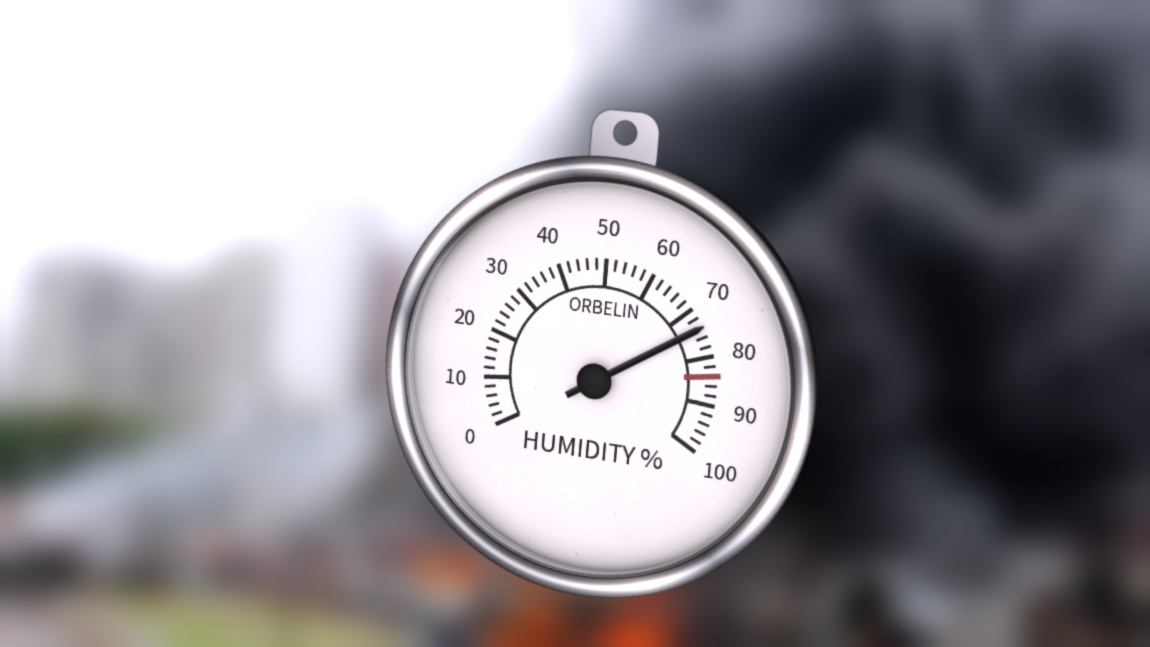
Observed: value=74 unit=%
